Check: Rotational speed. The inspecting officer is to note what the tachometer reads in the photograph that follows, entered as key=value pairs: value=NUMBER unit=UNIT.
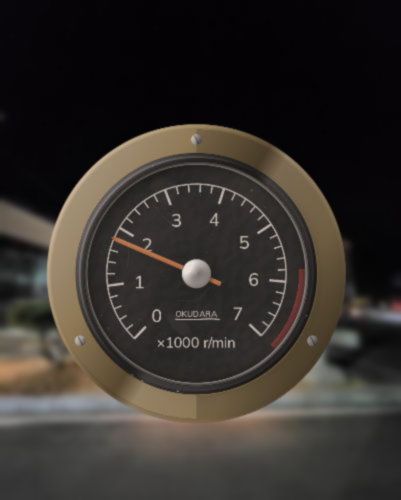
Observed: value=1800 unit=rpm
